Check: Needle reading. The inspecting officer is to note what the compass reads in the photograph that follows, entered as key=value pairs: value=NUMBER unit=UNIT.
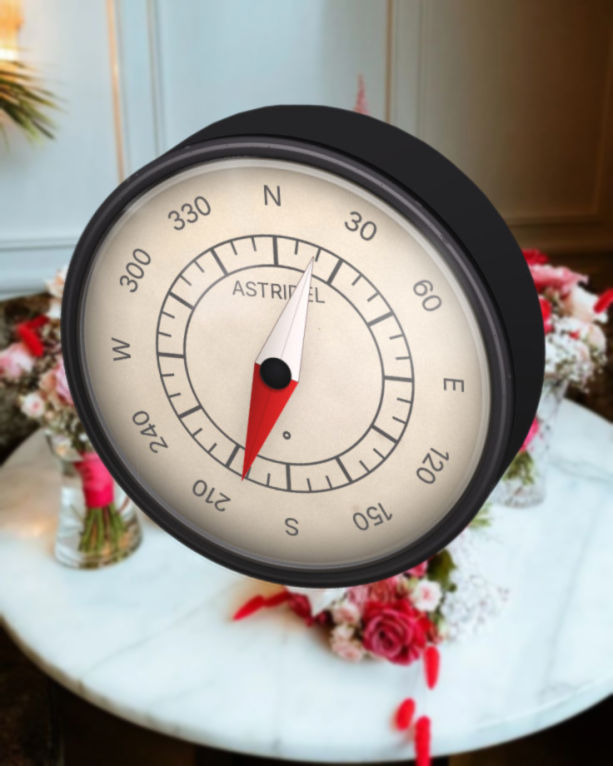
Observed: value=200 unit=°
